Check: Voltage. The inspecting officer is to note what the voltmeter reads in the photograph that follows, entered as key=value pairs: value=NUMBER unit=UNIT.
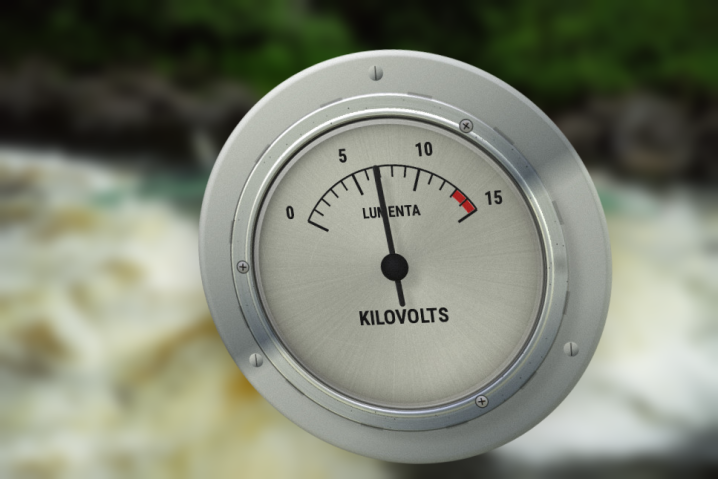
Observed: value=7 unit=kV
